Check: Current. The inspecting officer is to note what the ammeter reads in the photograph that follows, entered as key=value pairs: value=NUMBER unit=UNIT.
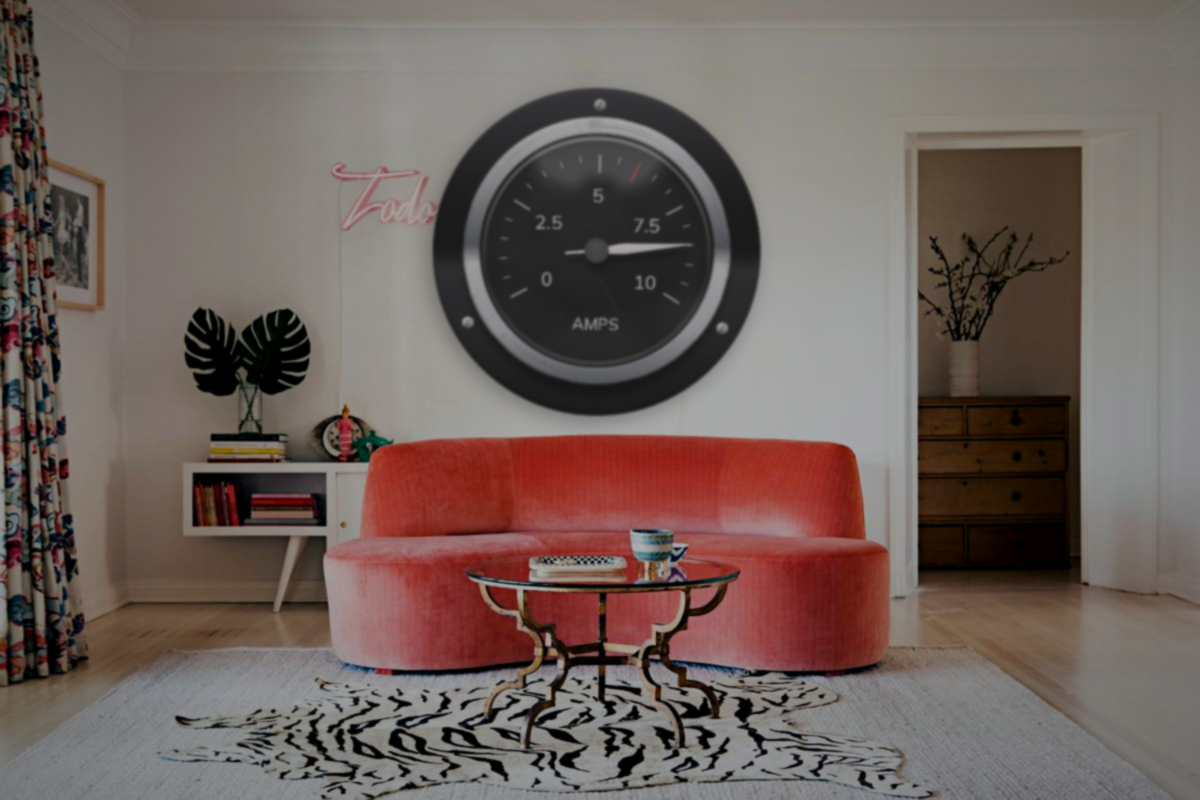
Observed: value=8.5 unit=A
